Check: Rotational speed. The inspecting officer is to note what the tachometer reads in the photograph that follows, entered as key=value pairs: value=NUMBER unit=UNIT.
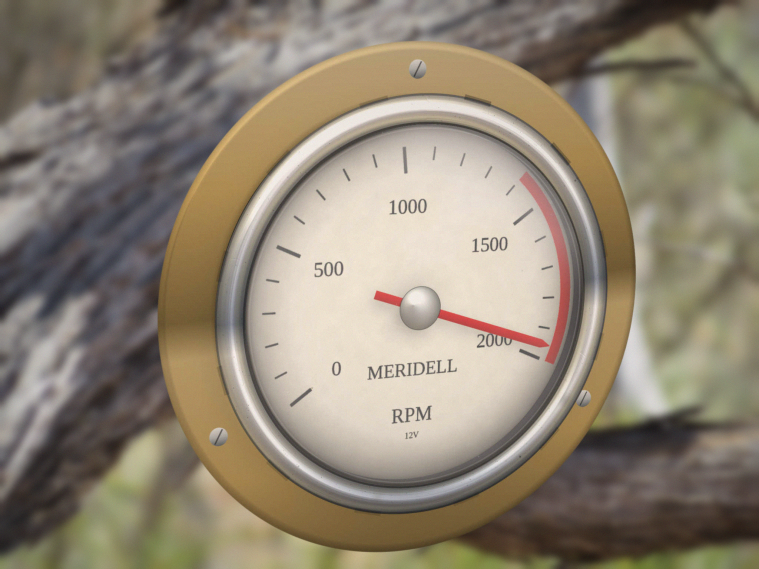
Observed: value=1950 unit=rpm
